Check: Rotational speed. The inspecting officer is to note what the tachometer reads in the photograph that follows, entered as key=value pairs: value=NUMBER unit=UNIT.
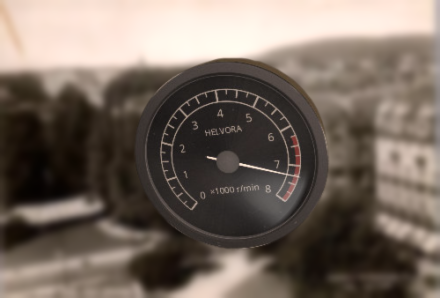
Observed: value=7250 unit=rpm
